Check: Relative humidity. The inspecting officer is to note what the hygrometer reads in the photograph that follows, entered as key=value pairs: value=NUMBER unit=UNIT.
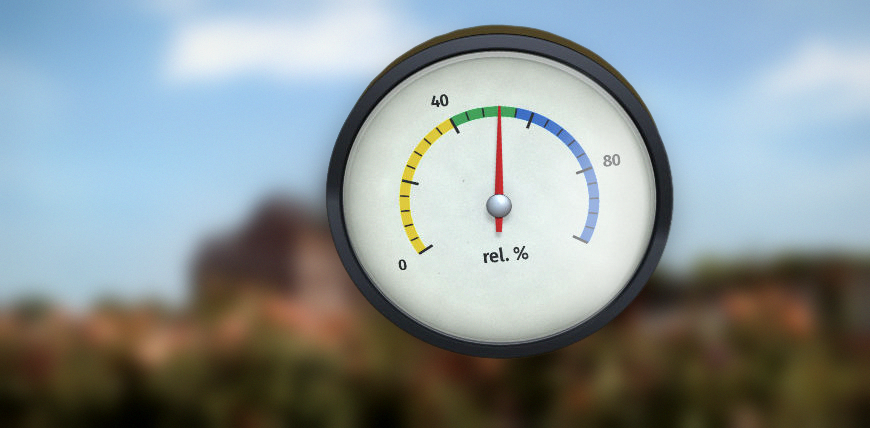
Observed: value=52 unit=%
